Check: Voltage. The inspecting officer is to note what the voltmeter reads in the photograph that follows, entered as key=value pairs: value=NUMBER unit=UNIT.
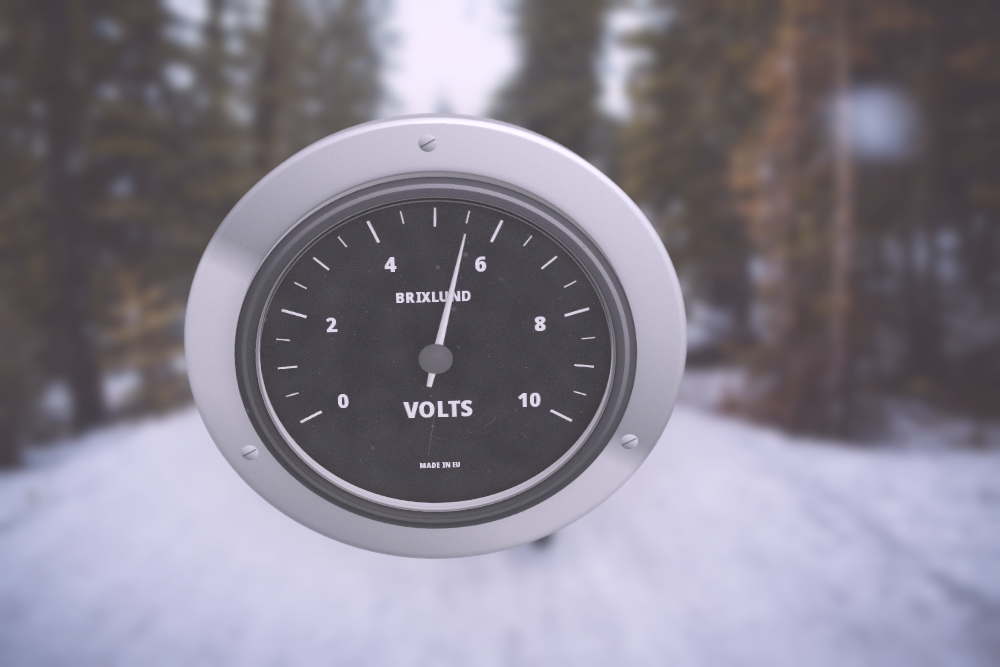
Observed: value=5.5 unit=V
